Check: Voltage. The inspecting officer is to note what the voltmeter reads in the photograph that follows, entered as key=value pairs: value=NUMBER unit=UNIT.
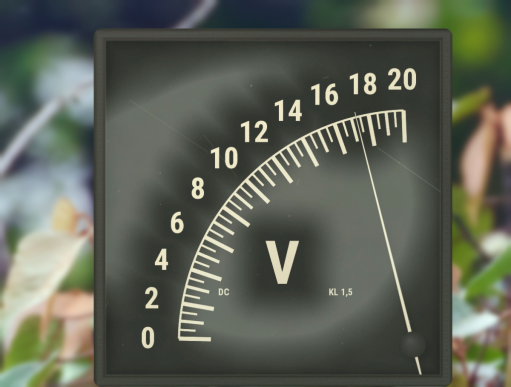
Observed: value=17.25 unit=V
